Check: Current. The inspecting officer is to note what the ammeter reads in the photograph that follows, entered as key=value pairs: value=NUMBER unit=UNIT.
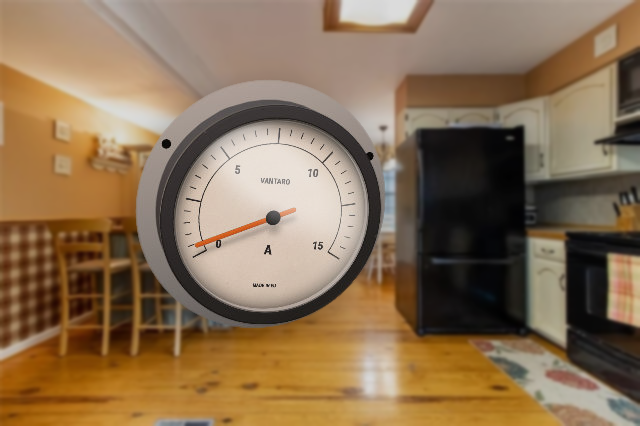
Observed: value=0.5 unit=A
